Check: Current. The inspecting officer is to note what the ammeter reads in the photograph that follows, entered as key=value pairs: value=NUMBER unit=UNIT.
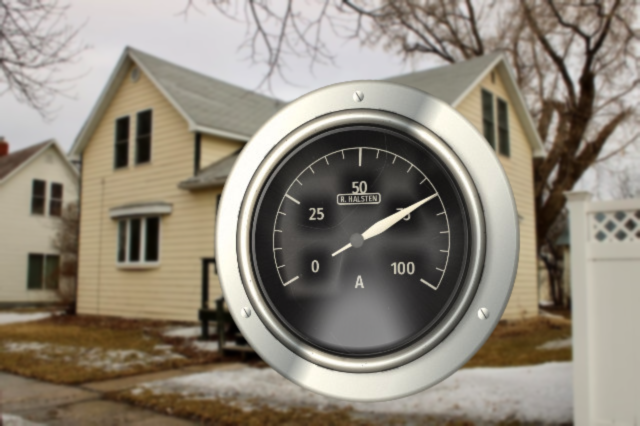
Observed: value=75 unit=A
